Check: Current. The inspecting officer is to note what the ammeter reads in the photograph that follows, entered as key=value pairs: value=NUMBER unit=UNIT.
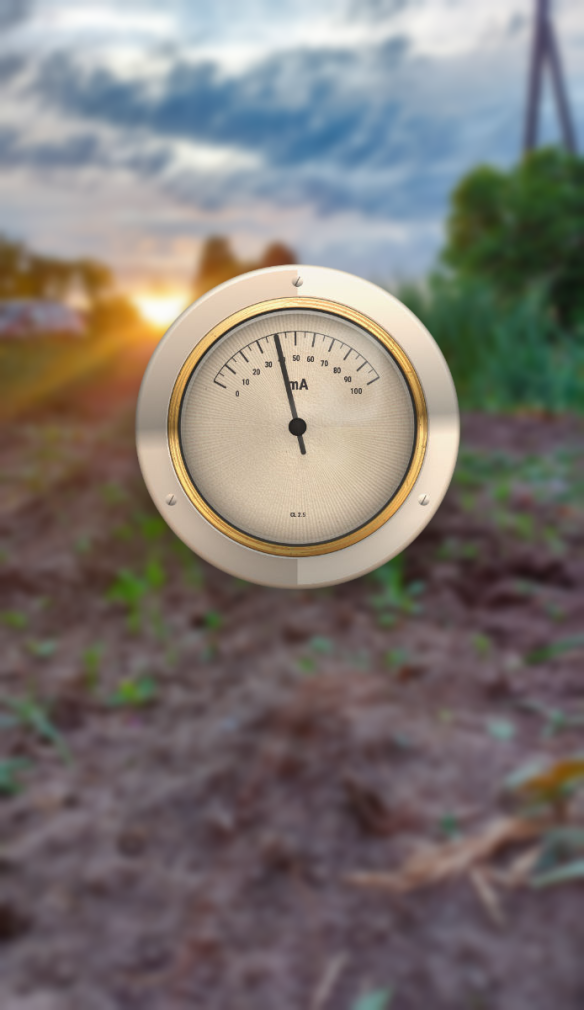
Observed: value=40 unit=mA
